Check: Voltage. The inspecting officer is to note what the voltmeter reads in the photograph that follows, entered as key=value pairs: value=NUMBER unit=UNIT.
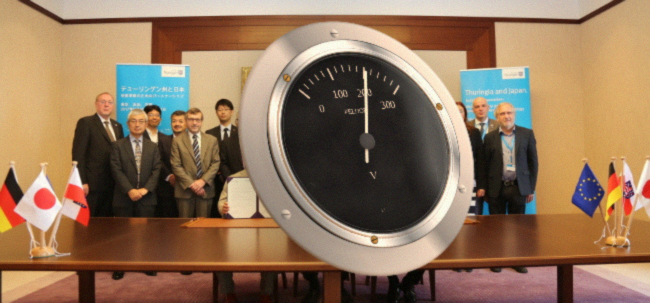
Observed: value=200 unit=V
